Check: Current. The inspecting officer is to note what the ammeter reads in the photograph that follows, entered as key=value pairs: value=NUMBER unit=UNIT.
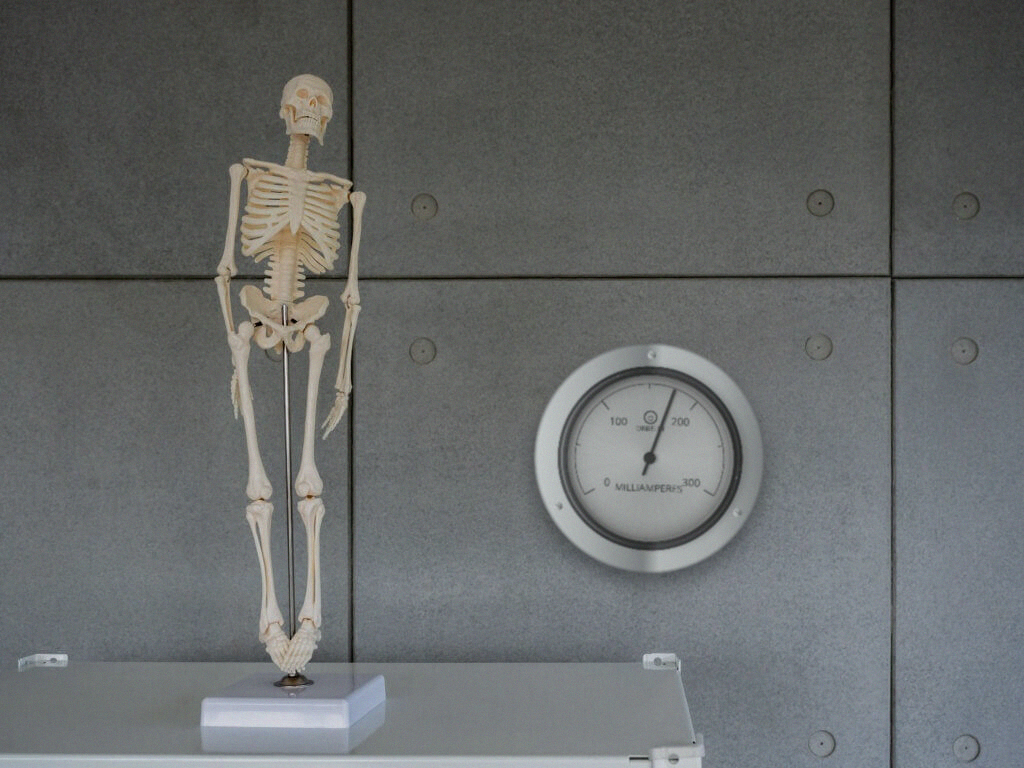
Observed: value=175 unit=mA
